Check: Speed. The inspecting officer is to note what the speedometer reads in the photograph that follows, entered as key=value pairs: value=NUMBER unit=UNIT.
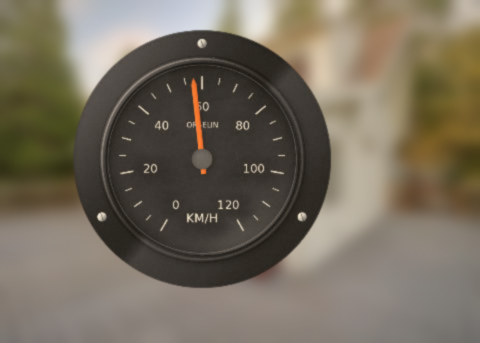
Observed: value=57.5 unit=km/h
